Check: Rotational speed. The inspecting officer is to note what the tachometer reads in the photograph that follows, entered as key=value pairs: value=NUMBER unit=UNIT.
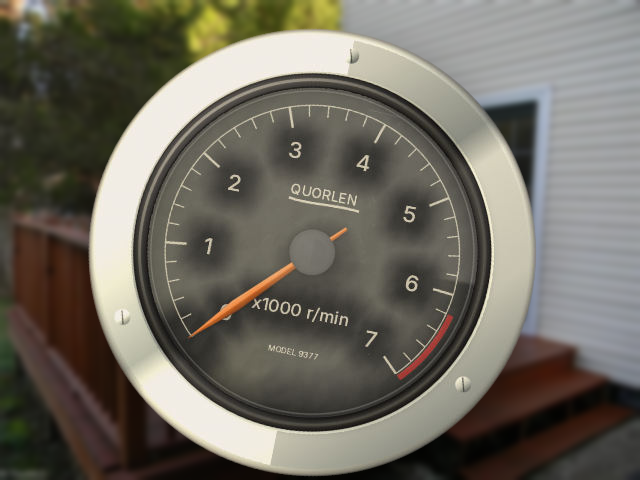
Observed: value=0 unit=rpm
